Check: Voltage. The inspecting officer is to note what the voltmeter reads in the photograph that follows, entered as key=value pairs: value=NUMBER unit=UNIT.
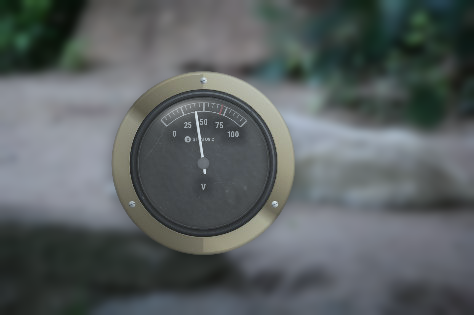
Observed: value=40 unit=V
